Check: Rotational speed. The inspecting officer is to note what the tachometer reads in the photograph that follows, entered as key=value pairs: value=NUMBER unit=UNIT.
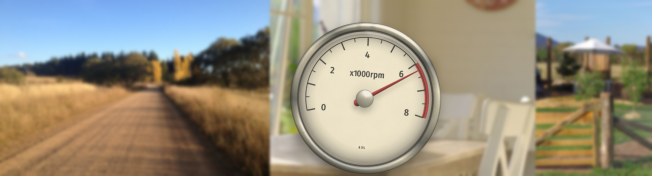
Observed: value=6250 unit=rpm
